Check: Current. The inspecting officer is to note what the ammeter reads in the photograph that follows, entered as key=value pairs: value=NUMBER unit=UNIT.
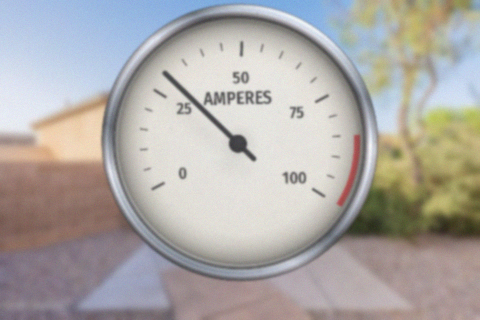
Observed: value=30 unit=A
